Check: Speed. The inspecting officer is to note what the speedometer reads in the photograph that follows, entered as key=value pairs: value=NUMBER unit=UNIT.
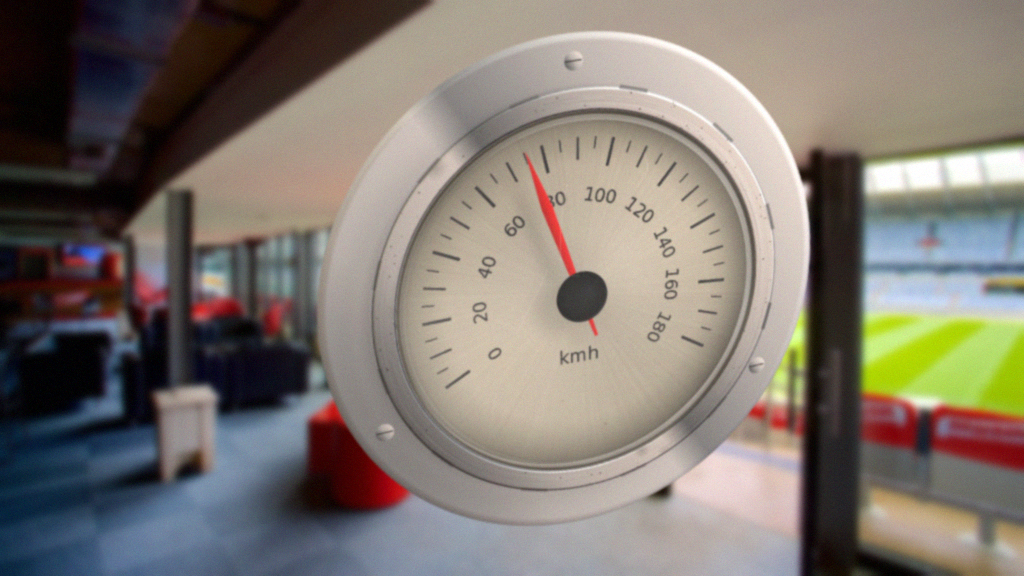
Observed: value=75 unit=km/h
